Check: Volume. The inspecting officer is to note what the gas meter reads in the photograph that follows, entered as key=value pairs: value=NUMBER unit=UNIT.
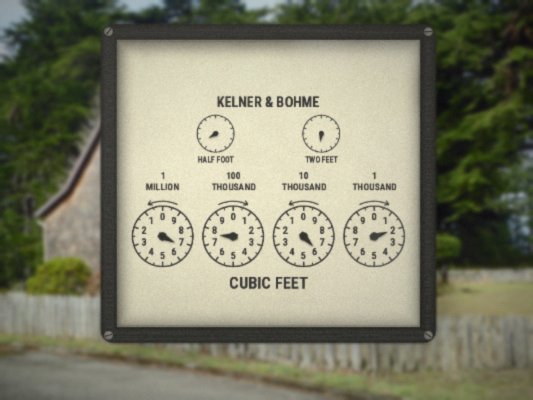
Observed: value=676200 unit=ft³
